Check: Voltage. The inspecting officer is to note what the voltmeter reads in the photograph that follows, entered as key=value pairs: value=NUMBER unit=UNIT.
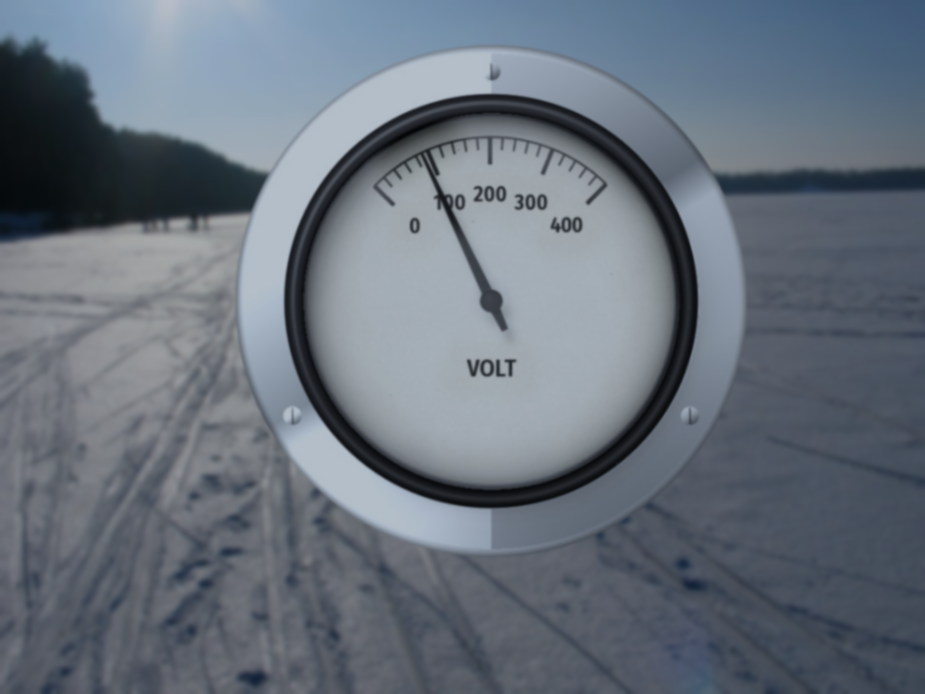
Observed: value=90 unit=V
